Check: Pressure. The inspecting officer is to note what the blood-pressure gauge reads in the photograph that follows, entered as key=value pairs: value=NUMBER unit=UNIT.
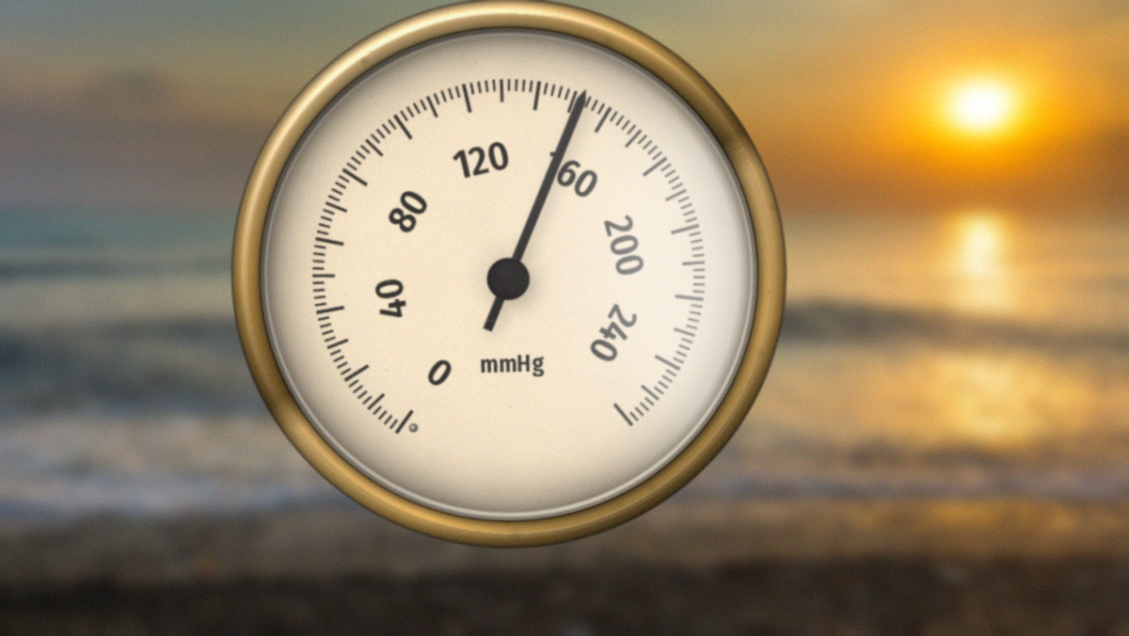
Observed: value=152 unit=mmHg
